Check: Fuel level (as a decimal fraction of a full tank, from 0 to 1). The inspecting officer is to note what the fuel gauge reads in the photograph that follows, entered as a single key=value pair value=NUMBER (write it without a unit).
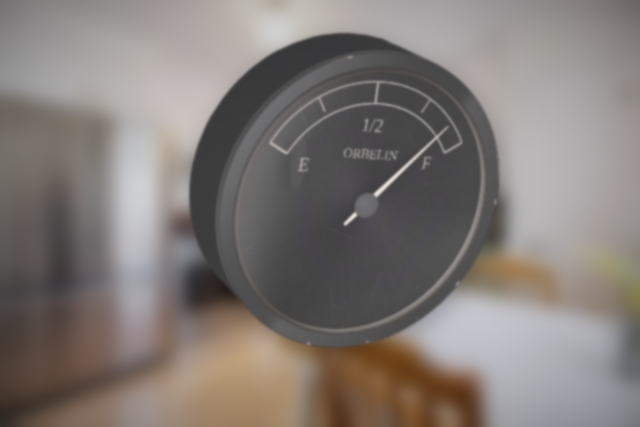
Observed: value=0.875
